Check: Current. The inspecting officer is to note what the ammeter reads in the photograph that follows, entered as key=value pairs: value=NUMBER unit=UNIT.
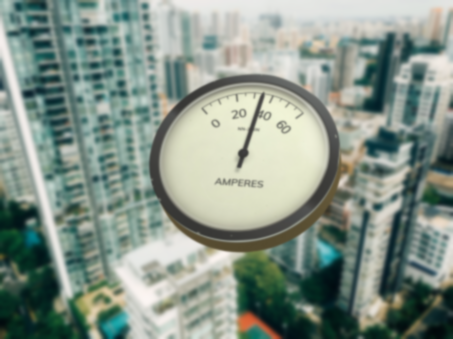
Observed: value=35 unit=A
